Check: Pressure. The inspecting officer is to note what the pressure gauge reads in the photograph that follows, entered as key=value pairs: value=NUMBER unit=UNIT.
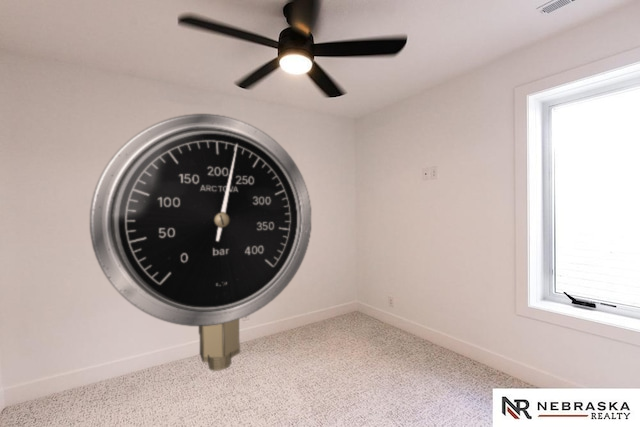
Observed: value=220 unit=bar
